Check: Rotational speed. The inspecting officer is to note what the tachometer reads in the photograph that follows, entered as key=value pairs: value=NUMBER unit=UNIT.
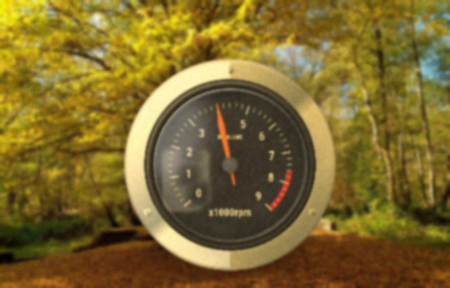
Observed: value=4000 unit=rpm
